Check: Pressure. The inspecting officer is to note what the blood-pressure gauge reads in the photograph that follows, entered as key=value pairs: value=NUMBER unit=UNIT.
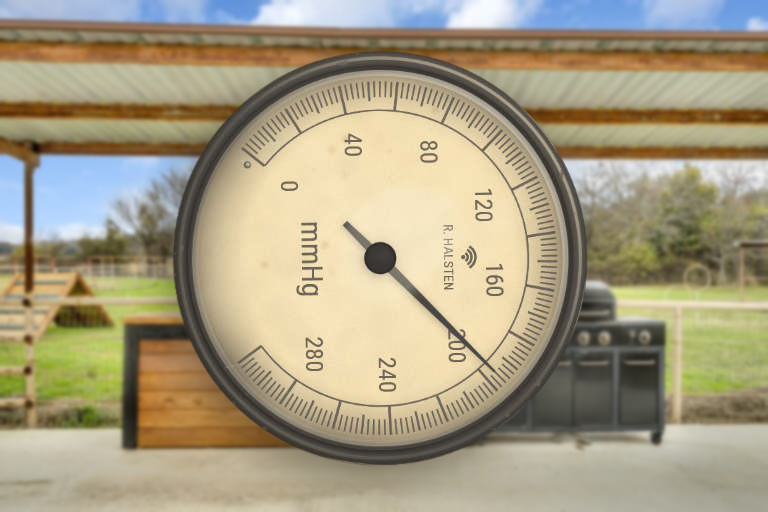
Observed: value=196 unit=mmHg
